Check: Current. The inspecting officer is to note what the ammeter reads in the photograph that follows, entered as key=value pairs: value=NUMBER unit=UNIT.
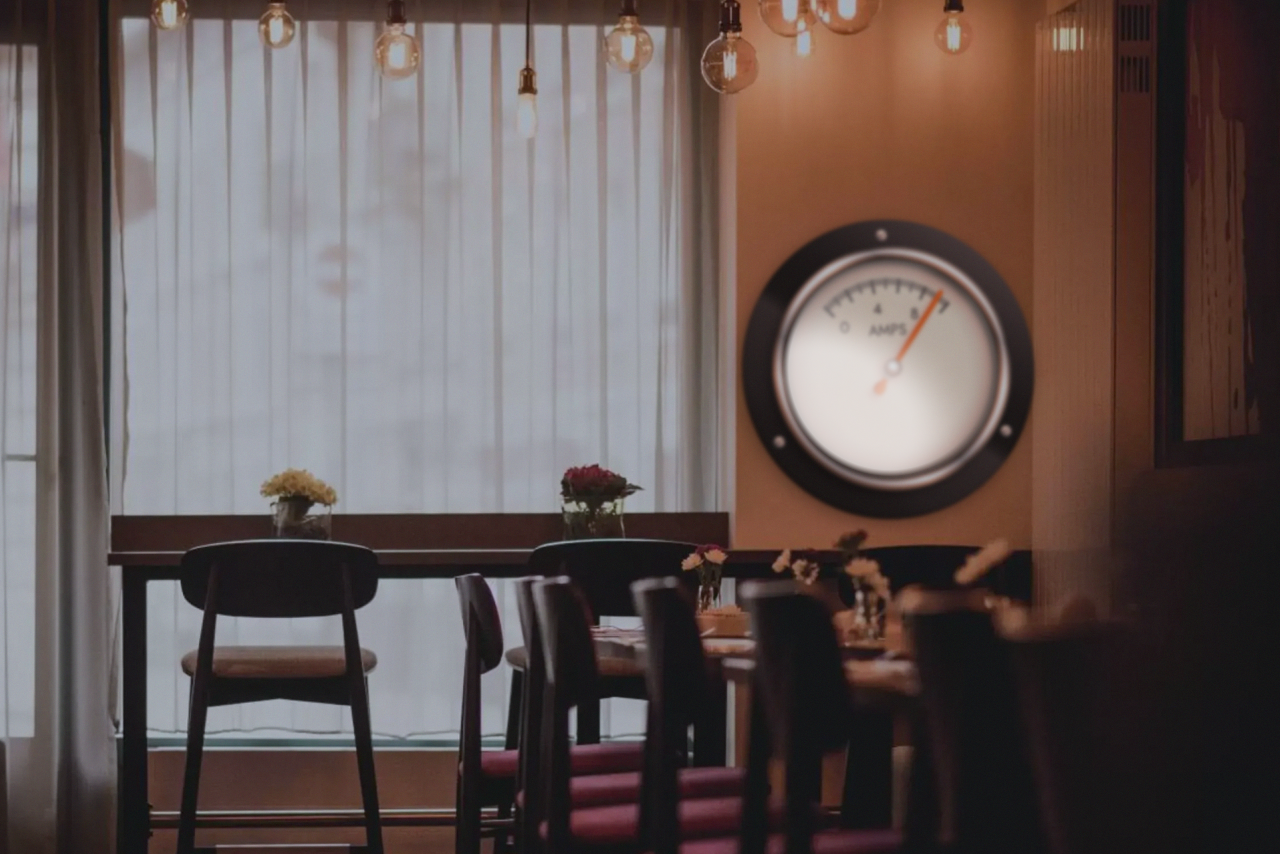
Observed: value=9 unit=A
